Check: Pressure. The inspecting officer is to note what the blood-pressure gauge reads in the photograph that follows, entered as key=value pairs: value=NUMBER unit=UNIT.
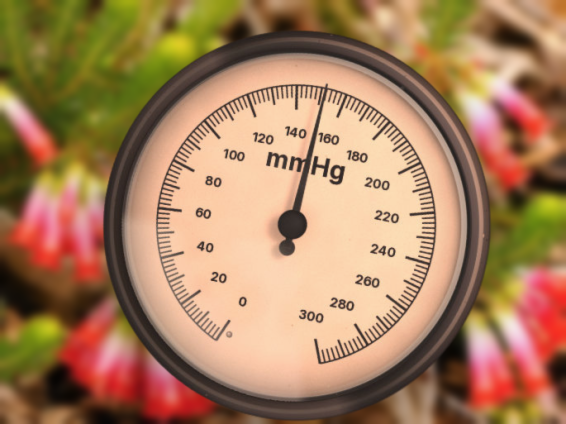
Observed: value=152 unit=mmHg
